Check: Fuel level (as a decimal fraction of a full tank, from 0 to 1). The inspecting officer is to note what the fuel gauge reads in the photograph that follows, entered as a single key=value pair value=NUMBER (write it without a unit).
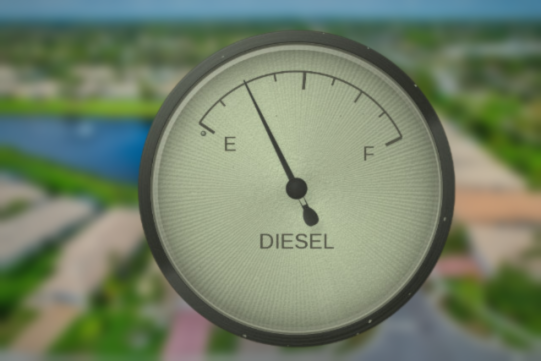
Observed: value=0.25
